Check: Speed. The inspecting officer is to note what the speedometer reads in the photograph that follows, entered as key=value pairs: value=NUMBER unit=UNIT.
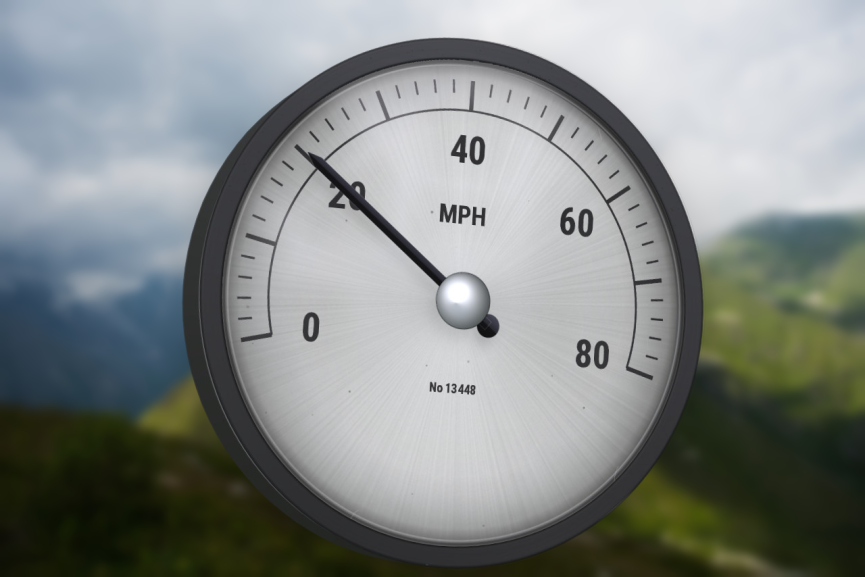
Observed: value=20 unit=mph
